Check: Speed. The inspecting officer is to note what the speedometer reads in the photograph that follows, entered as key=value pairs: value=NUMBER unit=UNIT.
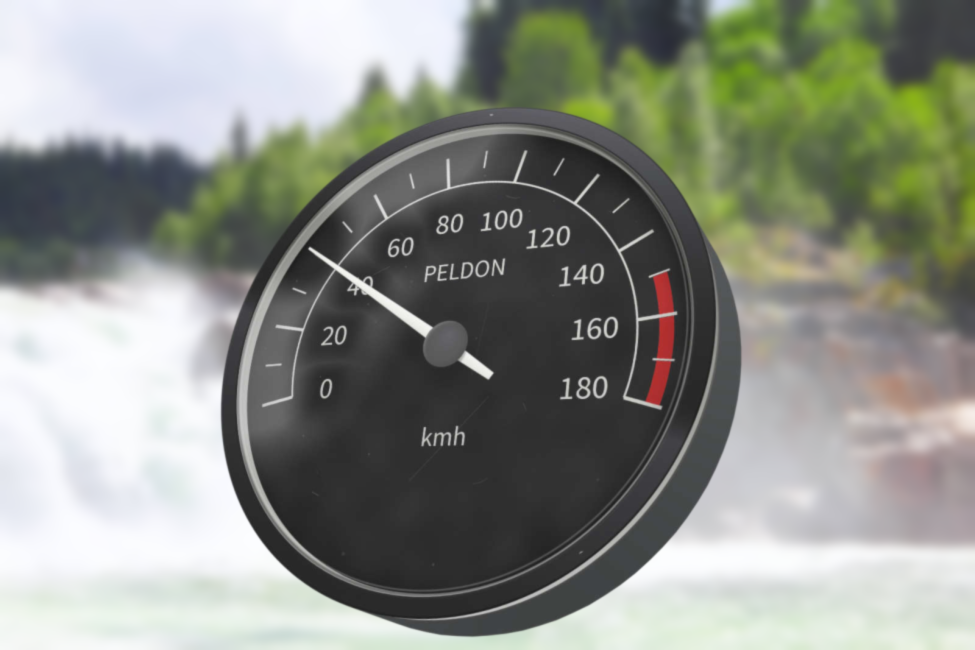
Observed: value=40 unit=km/h
